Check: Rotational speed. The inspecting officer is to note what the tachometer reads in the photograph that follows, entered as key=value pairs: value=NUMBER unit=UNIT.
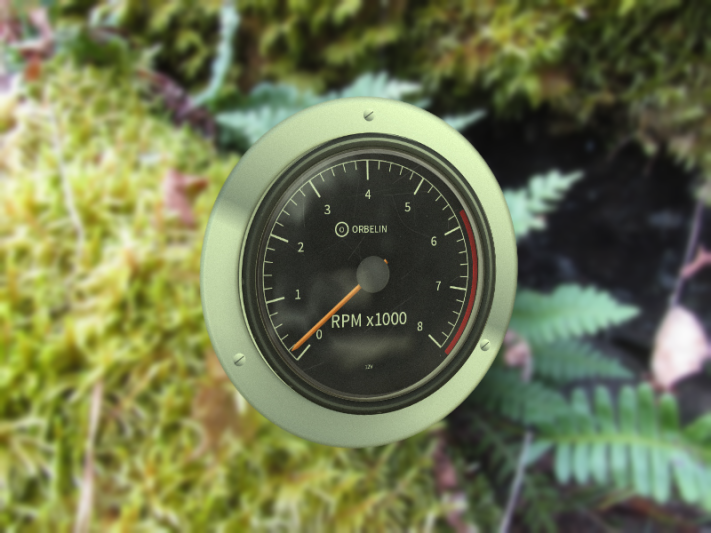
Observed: value=200 unit=rpm
